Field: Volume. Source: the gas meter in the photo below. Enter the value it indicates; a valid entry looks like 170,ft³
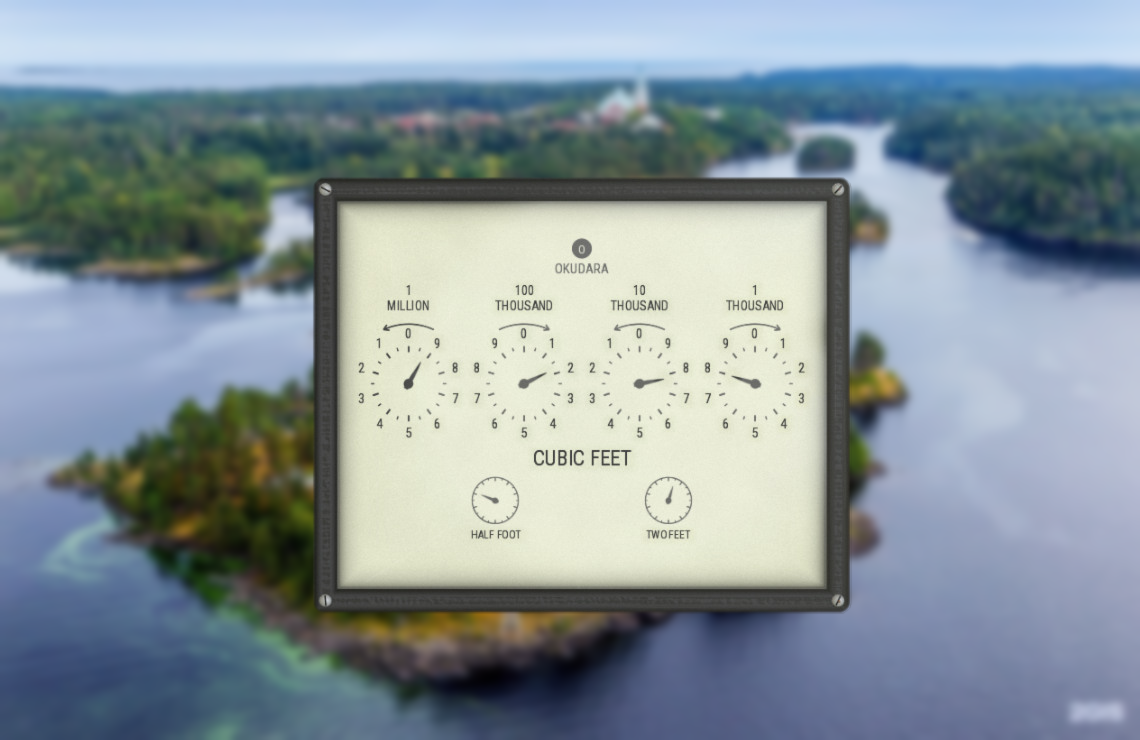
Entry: 917800,ft³
